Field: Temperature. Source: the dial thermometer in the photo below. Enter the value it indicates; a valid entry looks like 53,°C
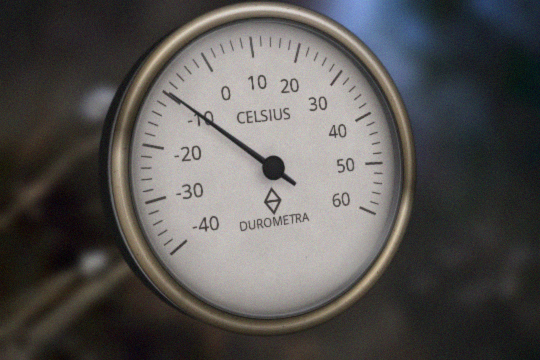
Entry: -10,°C
